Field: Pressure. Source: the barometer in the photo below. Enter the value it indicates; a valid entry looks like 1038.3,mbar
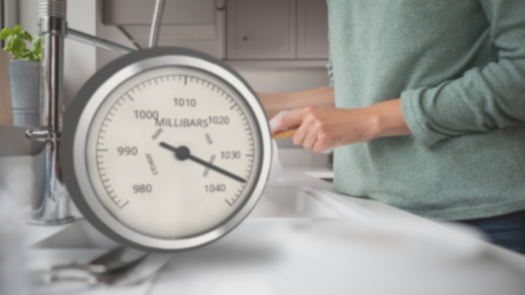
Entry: 1035,mbar
